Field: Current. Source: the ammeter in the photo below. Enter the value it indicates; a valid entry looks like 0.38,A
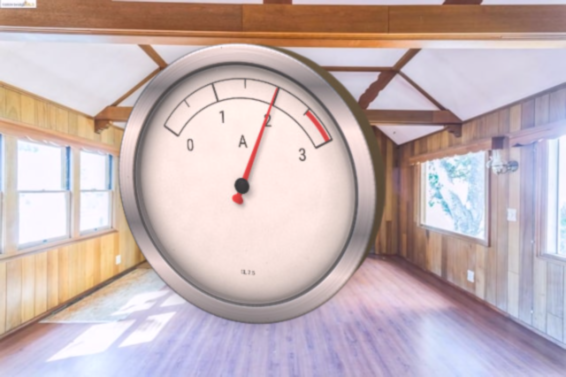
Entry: 2,A
